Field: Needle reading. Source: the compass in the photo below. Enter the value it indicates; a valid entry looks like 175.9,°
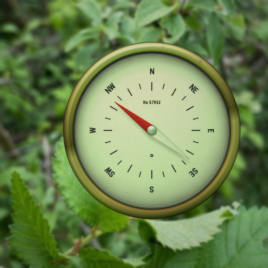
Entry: 307.5,°
